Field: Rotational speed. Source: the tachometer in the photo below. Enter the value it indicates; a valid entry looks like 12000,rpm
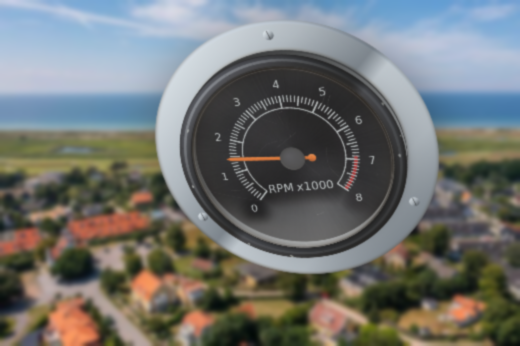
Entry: 1500,rpm
